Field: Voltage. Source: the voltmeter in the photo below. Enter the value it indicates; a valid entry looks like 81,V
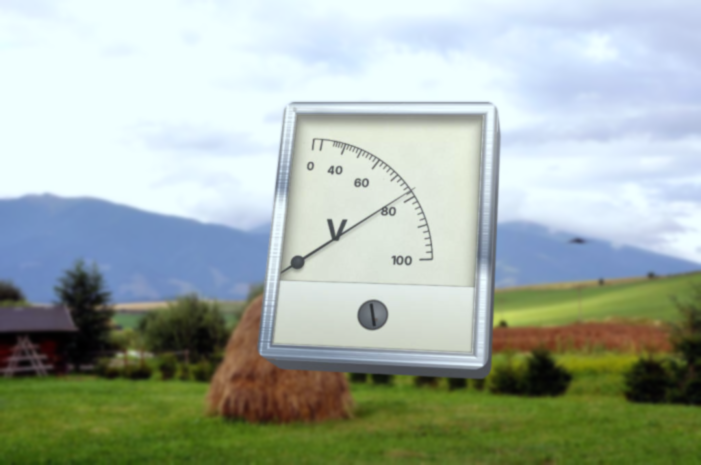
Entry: 78,V
